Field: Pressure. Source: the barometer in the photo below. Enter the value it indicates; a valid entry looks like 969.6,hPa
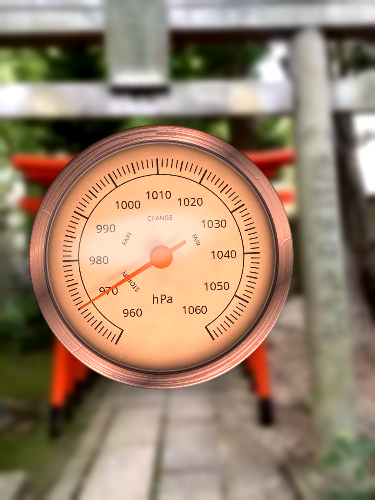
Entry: 970,hPa
